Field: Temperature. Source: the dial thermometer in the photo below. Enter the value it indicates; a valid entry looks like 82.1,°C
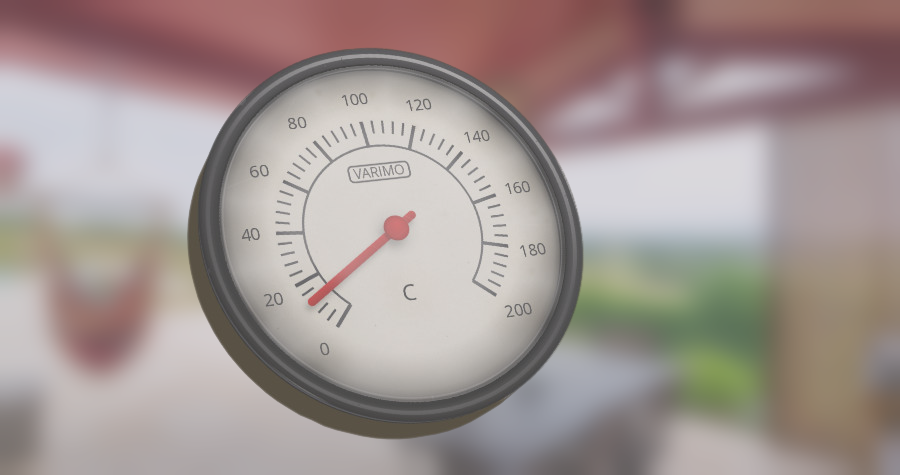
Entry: 12,°C
